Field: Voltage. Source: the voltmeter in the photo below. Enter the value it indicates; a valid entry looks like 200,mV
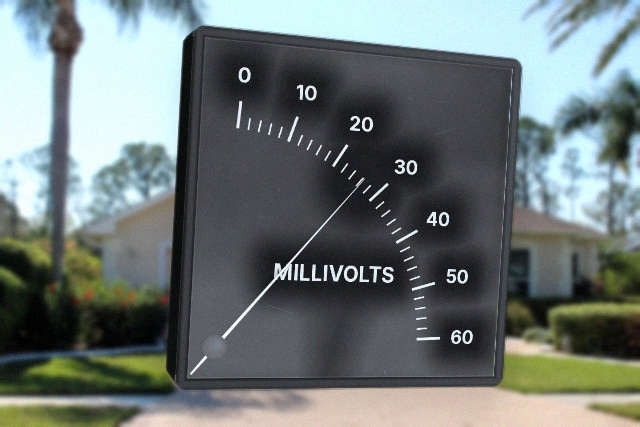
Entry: 26,mV
